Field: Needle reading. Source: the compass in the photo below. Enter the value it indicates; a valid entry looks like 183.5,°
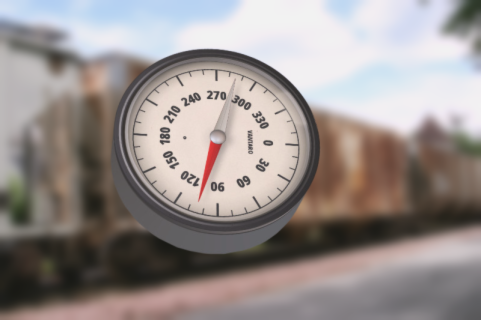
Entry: 105,°
